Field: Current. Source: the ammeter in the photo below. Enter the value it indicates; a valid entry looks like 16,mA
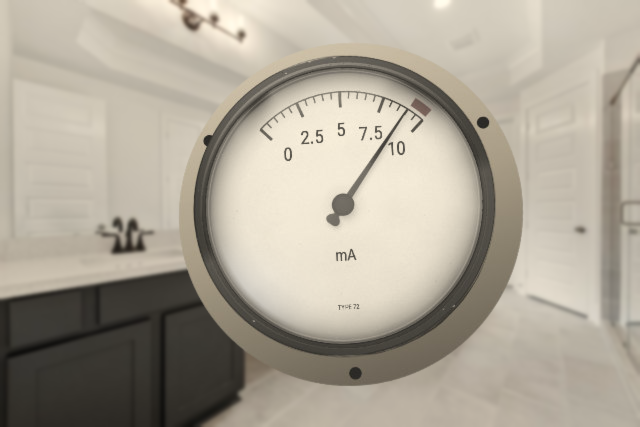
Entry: 9,mA
